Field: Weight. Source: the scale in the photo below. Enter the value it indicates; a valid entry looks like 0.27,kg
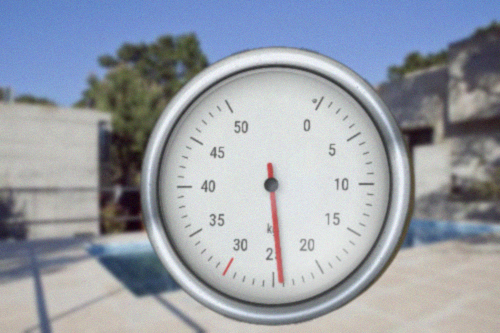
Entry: 24,kg
